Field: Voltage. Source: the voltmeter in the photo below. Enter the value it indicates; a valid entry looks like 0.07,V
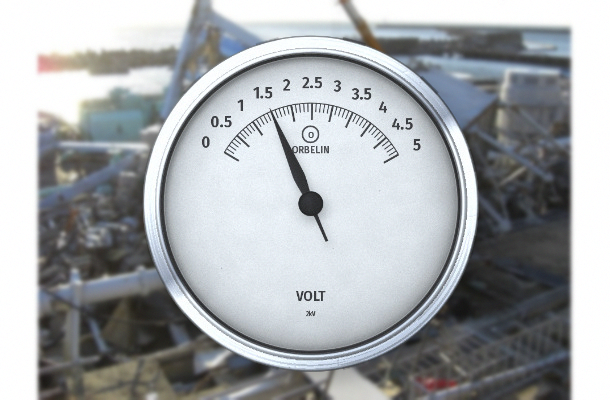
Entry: 1.5,V
